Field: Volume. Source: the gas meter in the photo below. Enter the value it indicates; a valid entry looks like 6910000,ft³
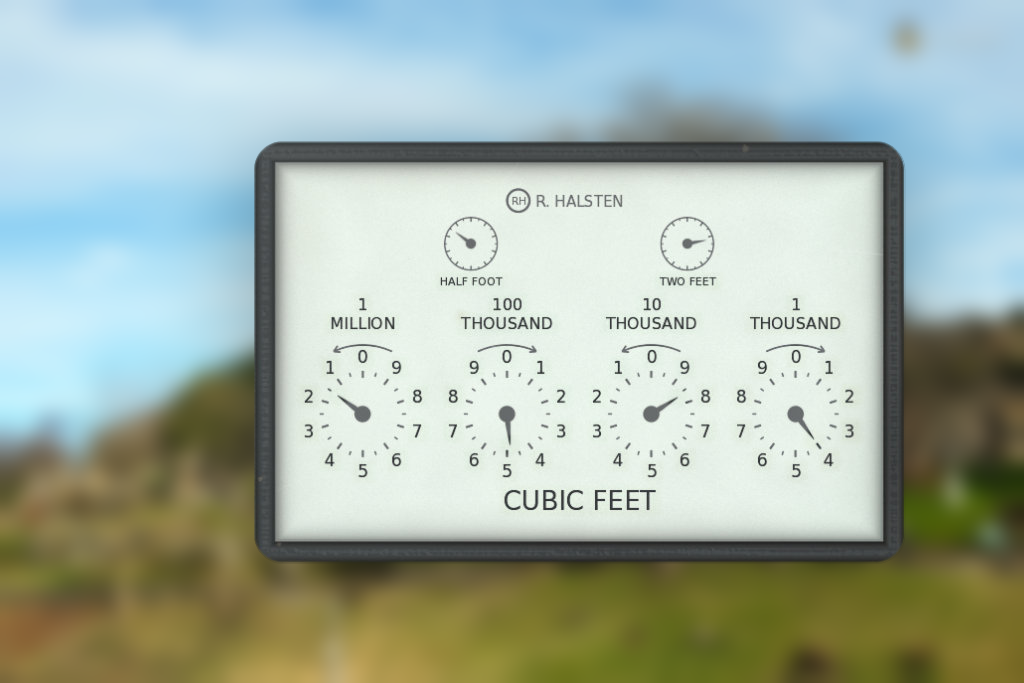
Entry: 148400,ft³
